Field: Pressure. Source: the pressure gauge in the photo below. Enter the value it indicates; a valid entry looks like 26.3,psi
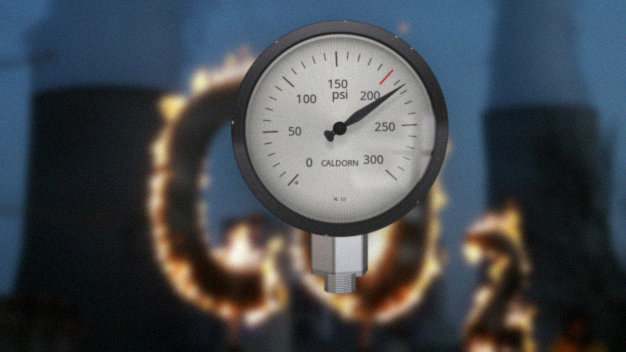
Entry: 215,psi
